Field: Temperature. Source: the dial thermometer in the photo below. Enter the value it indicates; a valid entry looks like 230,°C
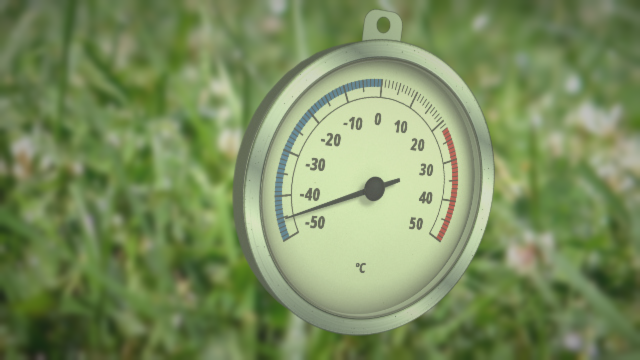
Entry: -45,°C
